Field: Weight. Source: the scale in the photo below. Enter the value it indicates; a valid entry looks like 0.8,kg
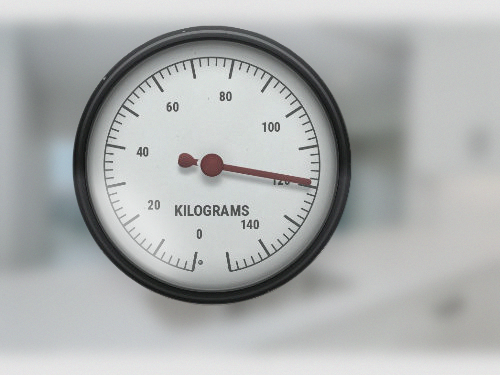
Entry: 119,kg
